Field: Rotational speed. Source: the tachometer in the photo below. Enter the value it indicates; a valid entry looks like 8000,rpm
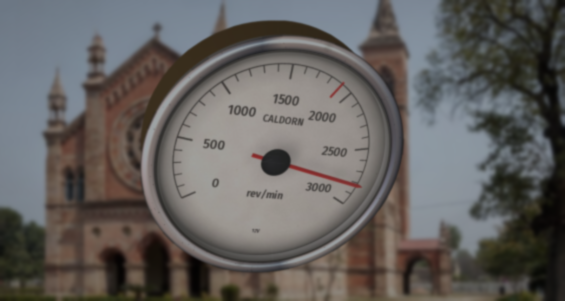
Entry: 2800,rpm
